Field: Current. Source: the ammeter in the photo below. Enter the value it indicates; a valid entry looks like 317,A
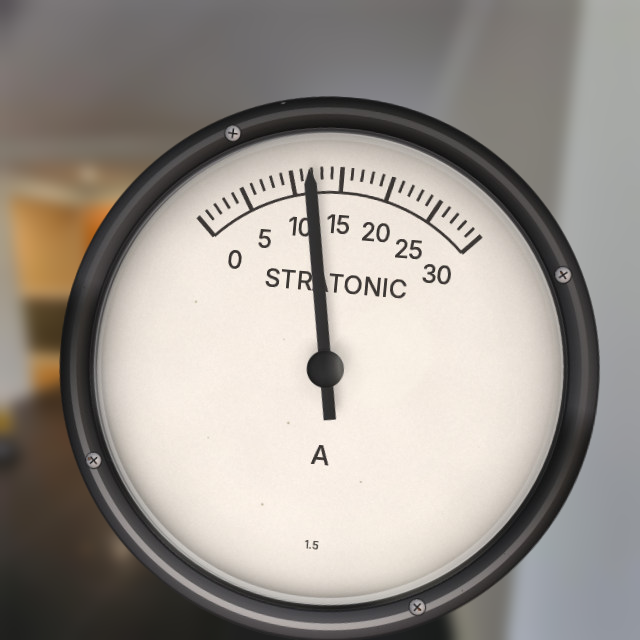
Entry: 12,A
